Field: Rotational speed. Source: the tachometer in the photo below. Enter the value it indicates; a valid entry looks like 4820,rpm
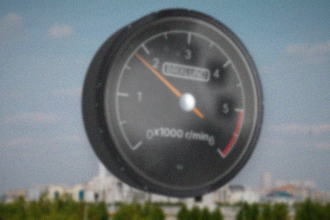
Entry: 1750,rpm
